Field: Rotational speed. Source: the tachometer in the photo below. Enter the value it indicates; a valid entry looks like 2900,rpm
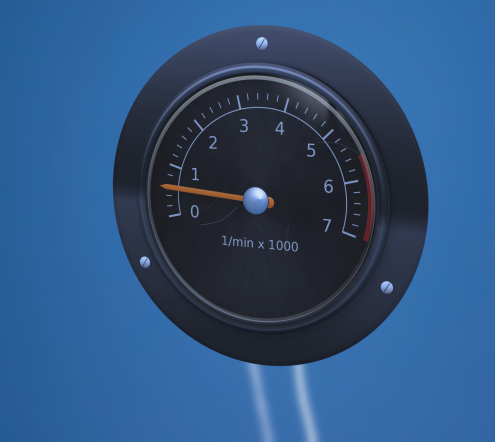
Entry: 600,rpm
